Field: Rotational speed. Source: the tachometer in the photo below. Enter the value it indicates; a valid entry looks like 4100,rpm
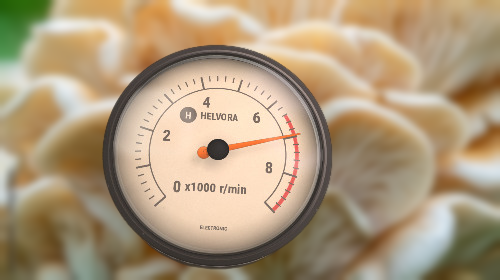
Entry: 7000,rpm
